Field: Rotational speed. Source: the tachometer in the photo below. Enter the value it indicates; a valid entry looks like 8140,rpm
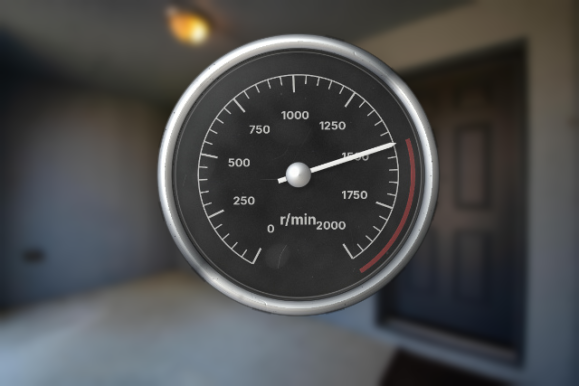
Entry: 1500,rpm
